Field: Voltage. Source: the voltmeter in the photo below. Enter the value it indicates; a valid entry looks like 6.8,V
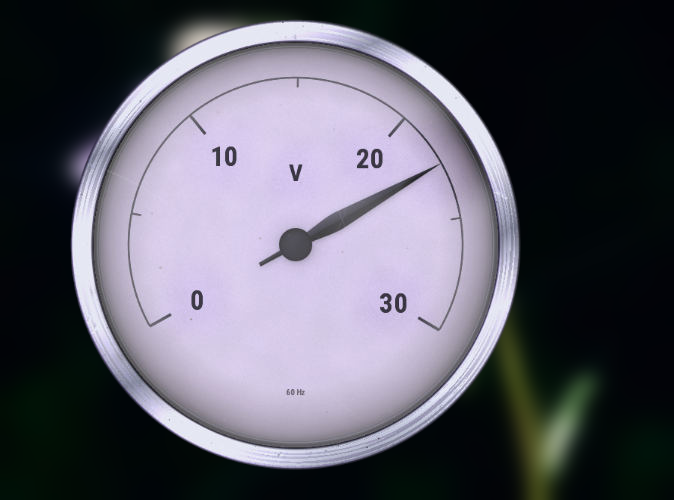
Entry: 22.5,V
